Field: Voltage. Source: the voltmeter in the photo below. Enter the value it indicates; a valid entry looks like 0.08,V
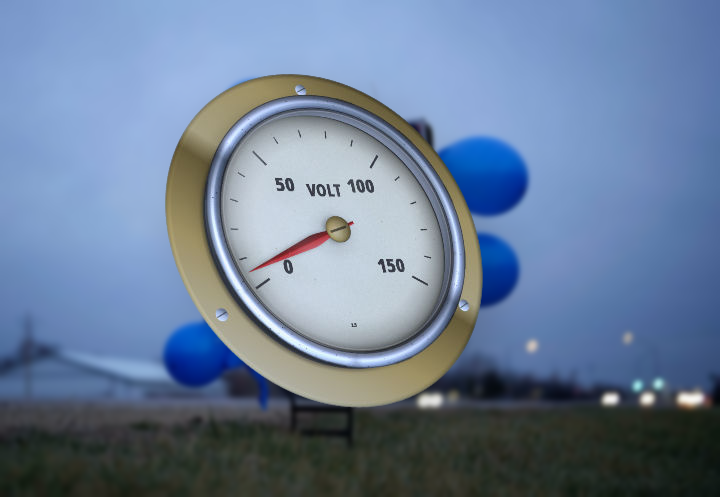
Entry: 5,V
